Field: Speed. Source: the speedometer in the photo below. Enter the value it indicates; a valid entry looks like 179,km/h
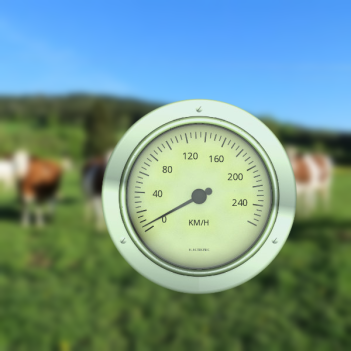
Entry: 5,km/h
